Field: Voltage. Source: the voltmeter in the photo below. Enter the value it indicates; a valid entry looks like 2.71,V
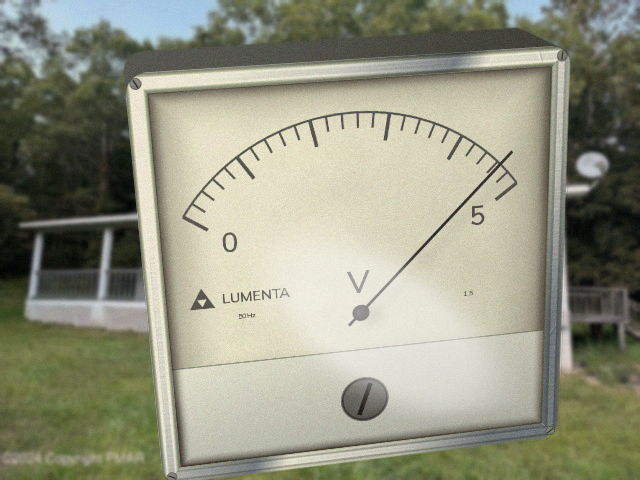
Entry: 4.6,V
